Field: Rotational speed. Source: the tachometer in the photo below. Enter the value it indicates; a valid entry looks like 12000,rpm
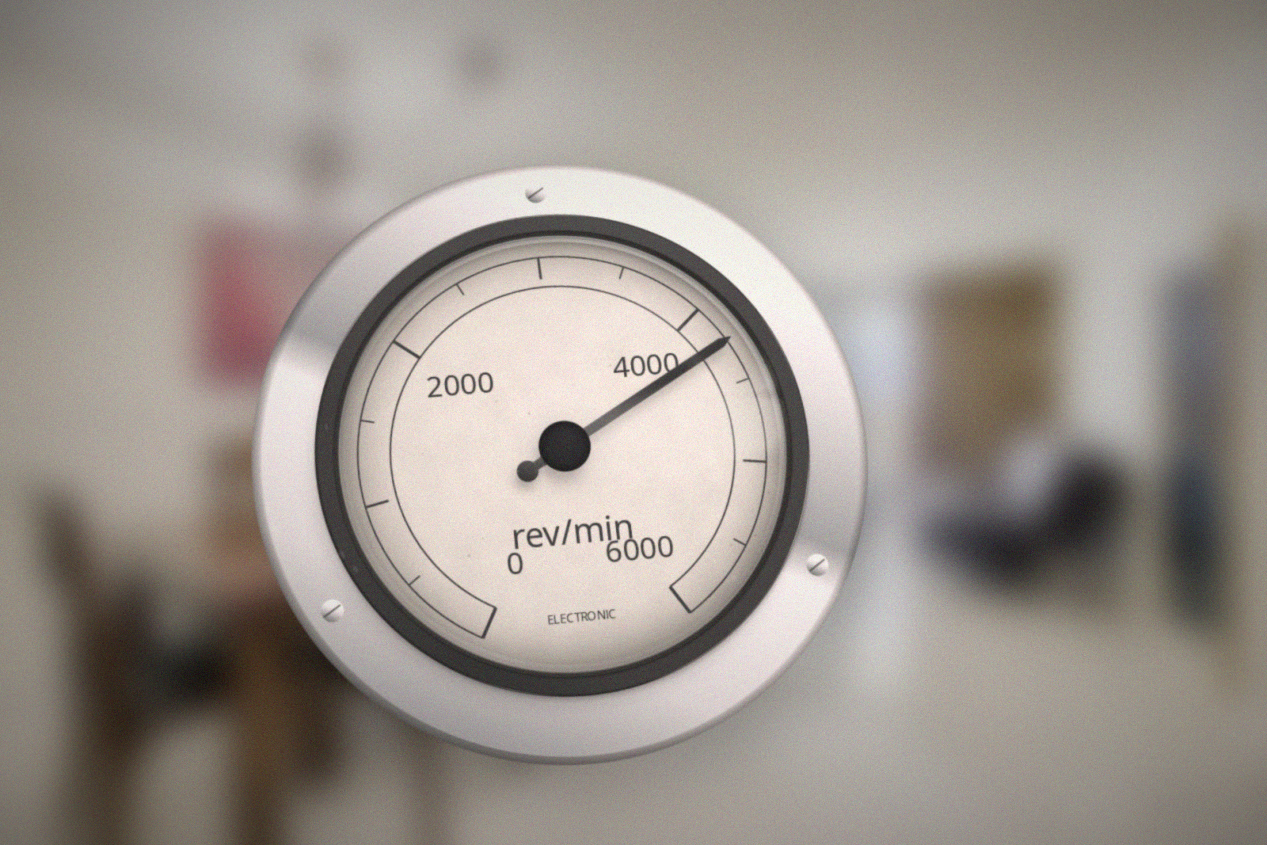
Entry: 4250,rpm
